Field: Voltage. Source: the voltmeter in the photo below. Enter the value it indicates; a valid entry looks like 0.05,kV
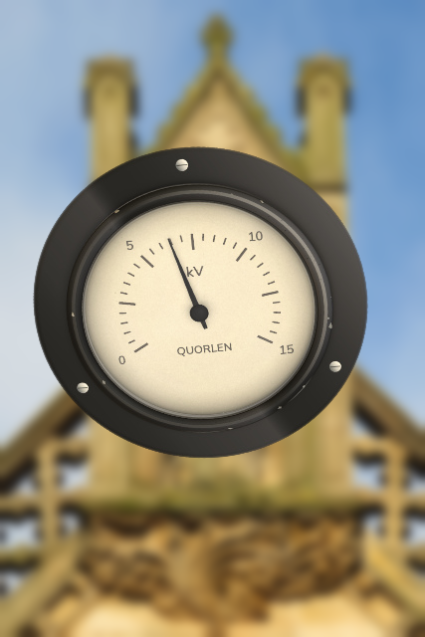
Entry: 6.5,kV
